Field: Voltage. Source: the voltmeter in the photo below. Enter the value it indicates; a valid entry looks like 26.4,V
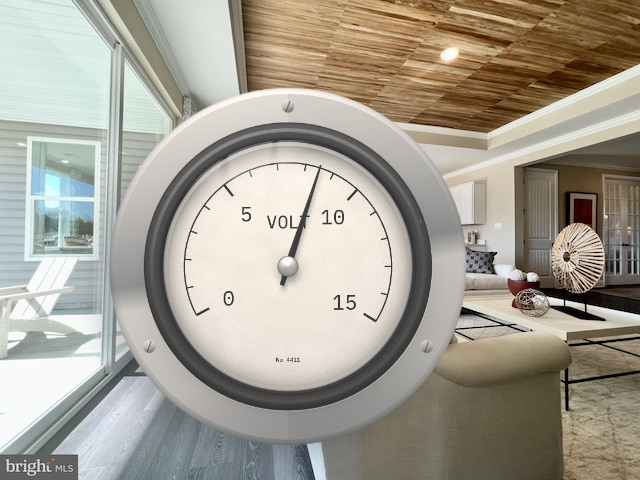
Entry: 8.5,V
